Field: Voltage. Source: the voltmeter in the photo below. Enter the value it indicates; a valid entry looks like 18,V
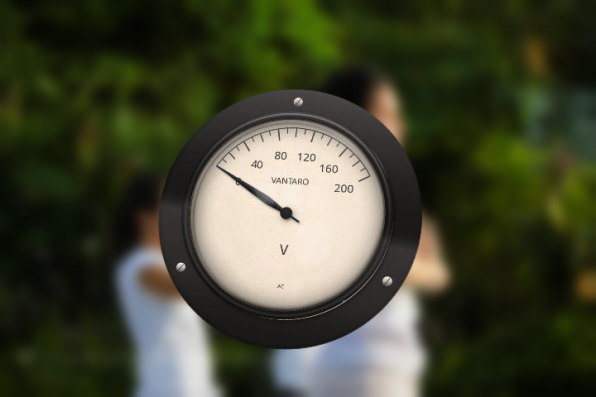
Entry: 0,V
